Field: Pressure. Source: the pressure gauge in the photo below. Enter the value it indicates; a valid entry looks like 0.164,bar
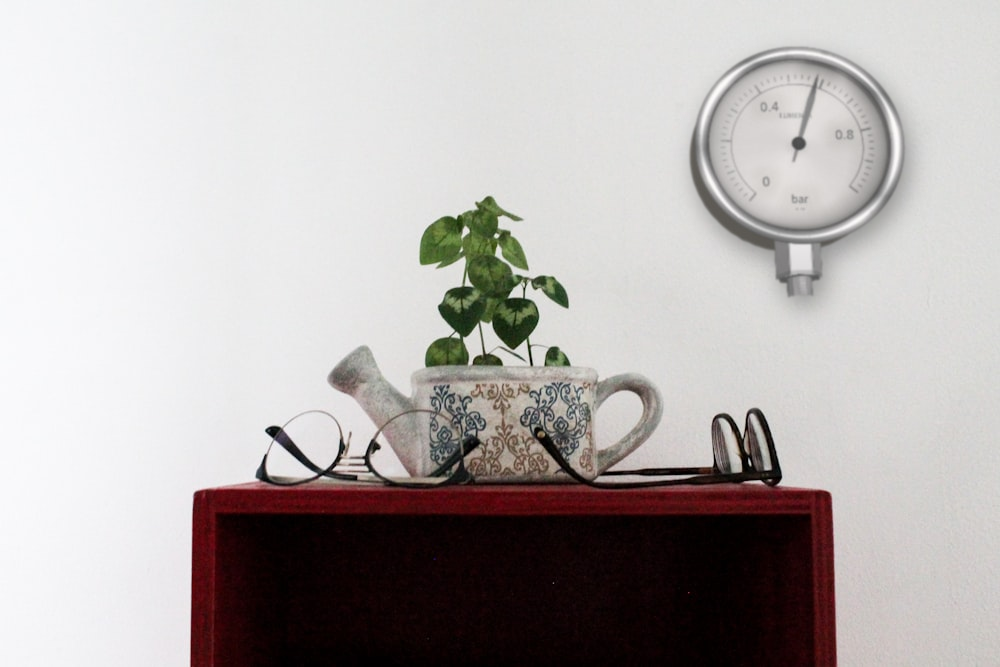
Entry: 0.58,bar
